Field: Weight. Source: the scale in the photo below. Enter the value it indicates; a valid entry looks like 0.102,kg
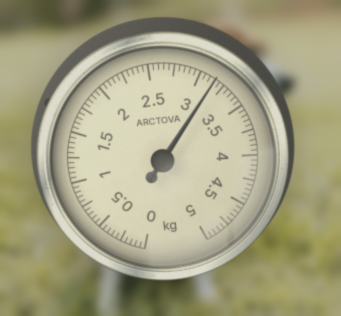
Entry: 3.15,kg
